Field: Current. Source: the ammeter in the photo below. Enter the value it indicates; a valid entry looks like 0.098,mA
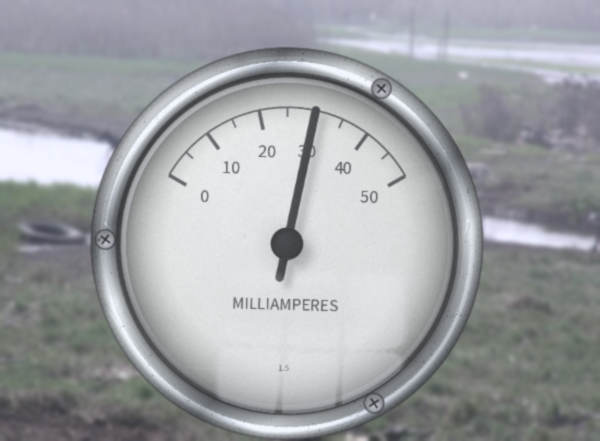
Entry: 30,mA
